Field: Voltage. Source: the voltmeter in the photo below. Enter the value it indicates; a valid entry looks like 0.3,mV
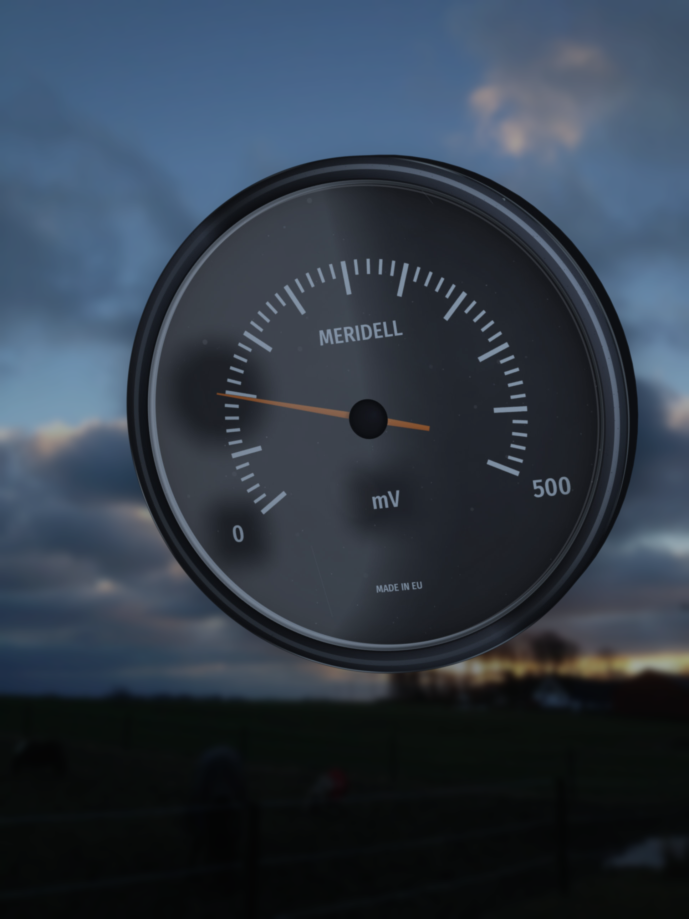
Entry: 100,mV
